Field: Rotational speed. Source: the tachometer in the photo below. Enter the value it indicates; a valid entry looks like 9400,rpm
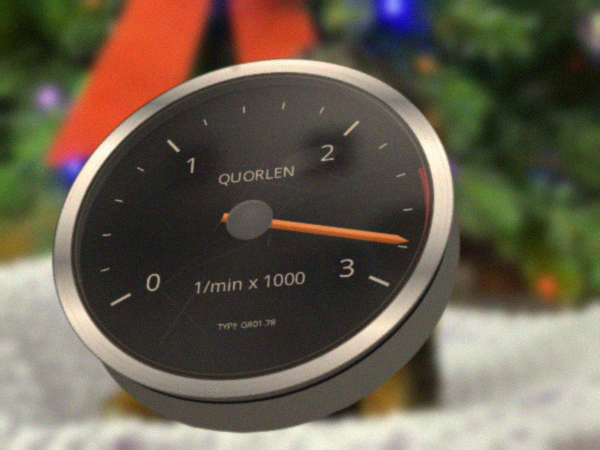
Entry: 2800,rpm
